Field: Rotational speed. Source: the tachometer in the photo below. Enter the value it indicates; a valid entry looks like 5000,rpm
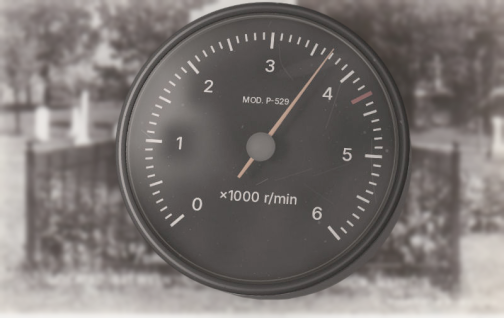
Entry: 3700,rpm
